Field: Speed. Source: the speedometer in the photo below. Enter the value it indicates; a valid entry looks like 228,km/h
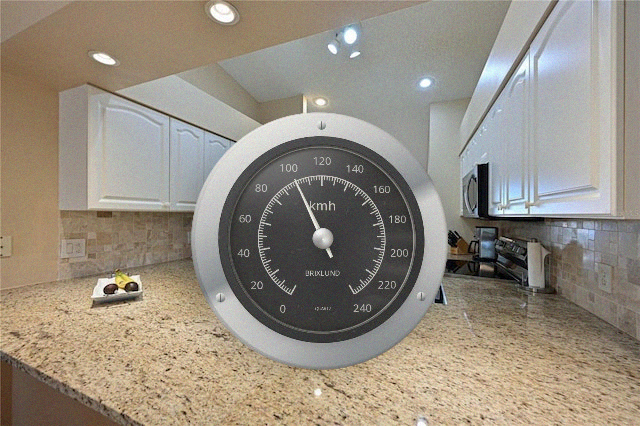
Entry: 100,km/h
